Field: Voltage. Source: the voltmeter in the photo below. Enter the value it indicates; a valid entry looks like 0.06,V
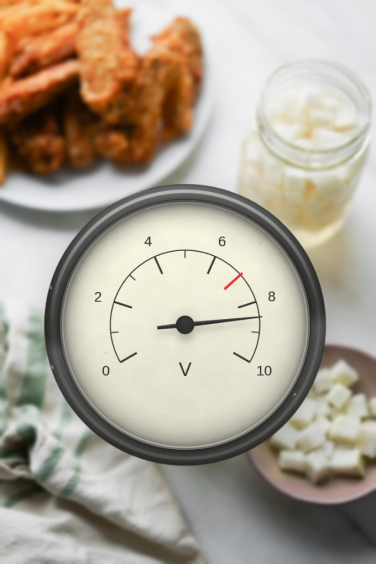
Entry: 8.5,V
